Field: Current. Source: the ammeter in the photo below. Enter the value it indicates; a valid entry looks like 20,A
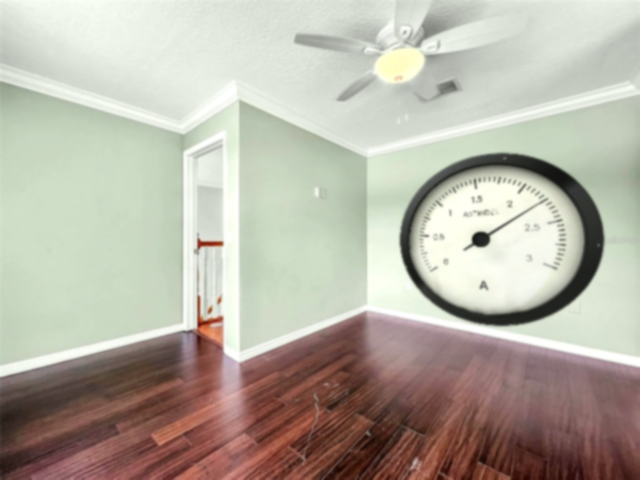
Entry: 2.25,A
